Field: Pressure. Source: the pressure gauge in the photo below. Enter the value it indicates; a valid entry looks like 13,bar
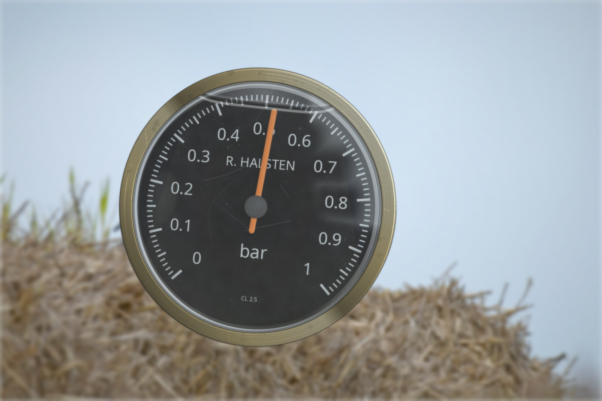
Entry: 0.52,bar
